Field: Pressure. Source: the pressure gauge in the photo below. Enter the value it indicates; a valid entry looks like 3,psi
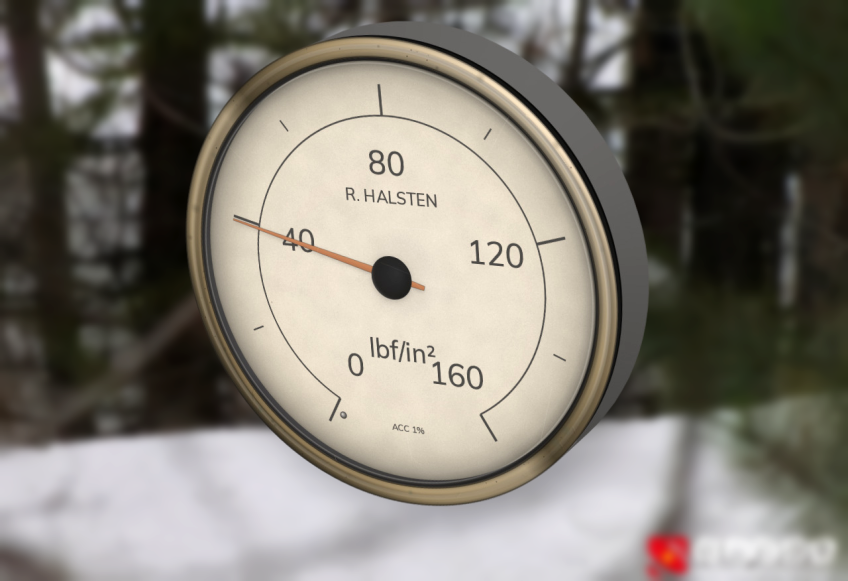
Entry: 40,psi
